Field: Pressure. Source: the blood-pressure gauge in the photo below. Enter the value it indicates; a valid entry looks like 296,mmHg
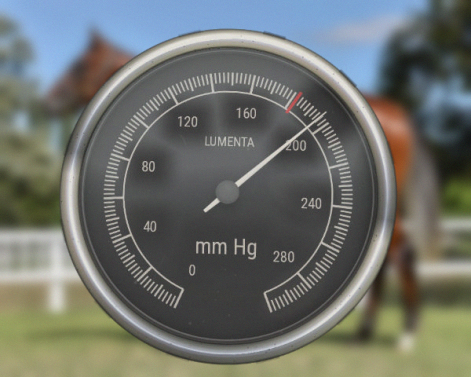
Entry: 196,mmHg
